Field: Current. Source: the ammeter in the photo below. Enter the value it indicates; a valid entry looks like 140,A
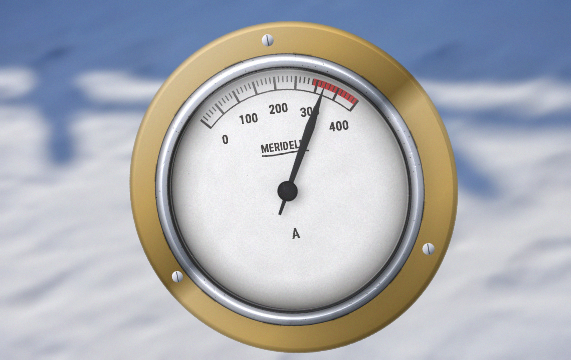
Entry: 320,A
